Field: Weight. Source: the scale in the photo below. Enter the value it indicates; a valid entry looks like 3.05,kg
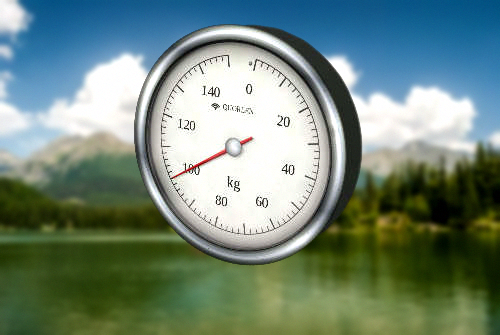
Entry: 100,kg
